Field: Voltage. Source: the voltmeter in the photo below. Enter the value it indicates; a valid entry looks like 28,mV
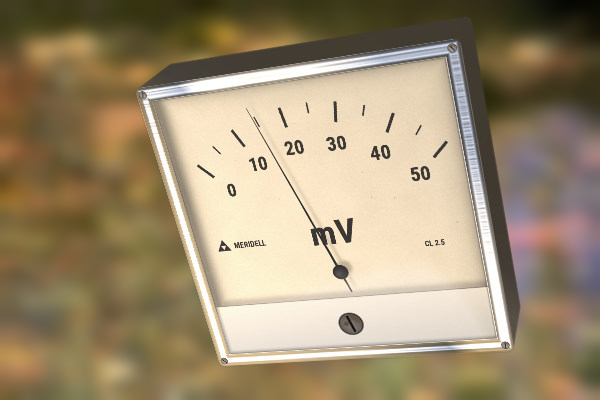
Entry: 15,mV
